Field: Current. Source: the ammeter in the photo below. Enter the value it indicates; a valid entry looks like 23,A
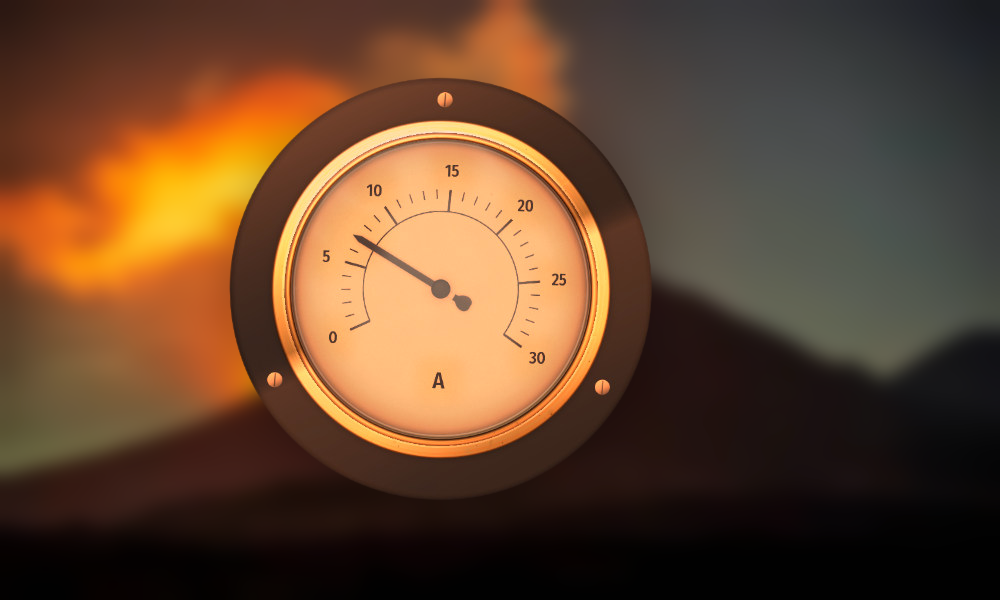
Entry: 7,A
